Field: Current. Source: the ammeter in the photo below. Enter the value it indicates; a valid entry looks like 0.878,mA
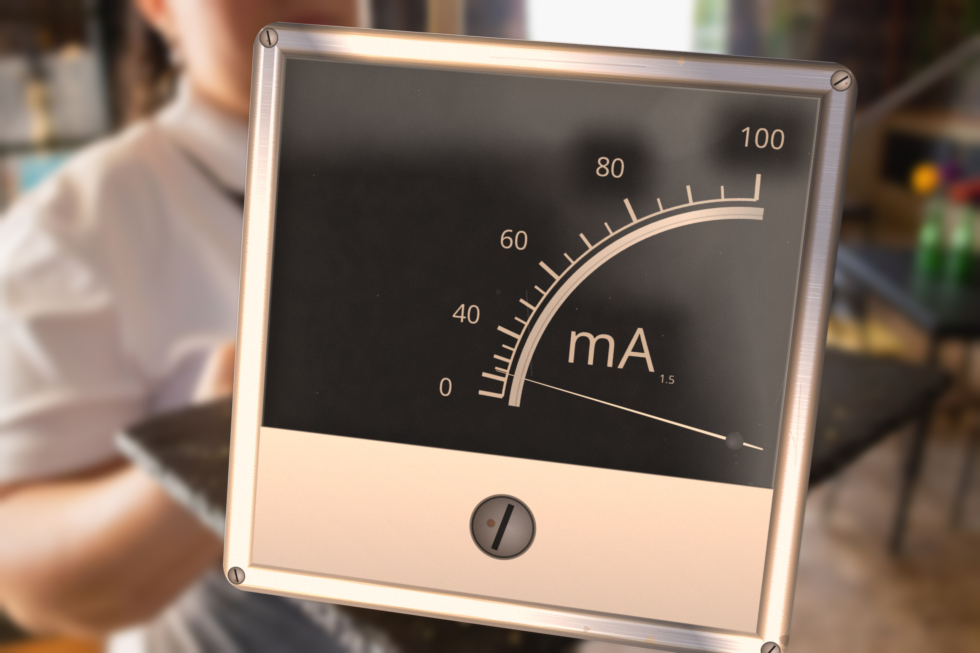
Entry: 25,mA
